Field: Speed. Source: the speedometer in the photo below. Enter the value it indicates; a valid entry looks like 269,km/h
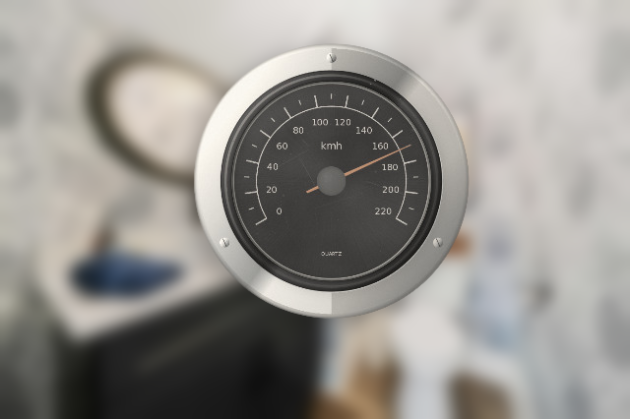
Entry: 170,km/h
